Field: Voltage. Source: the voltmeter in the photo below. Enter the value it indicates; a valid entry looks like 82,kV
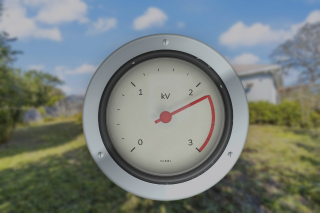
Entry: 2.2,kV
